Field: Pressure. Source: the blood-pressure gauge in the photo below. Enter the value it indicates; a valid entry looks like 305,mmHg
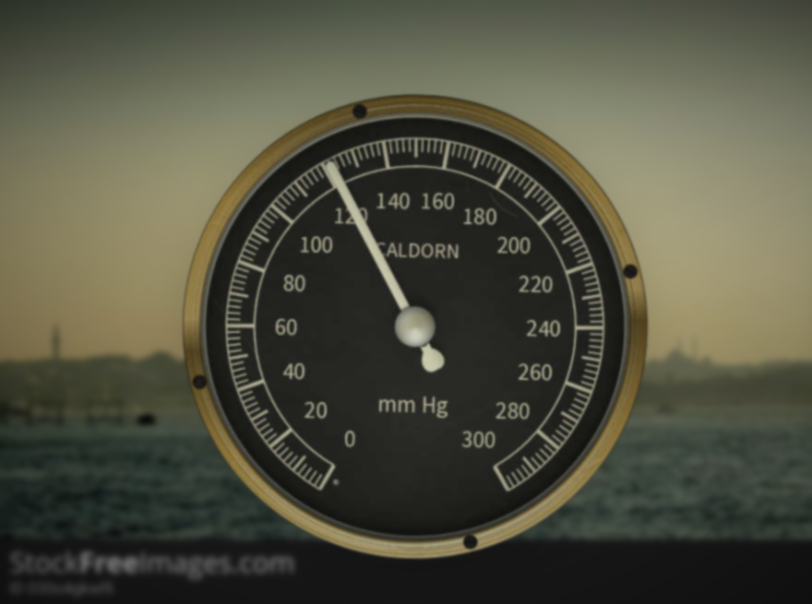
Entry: 122,mmHg
